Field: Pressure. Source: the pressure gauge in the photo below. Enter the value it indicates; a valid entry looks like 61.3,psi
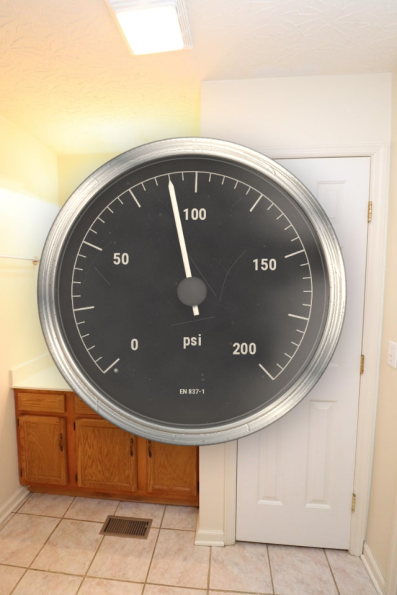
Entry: 90,psi
